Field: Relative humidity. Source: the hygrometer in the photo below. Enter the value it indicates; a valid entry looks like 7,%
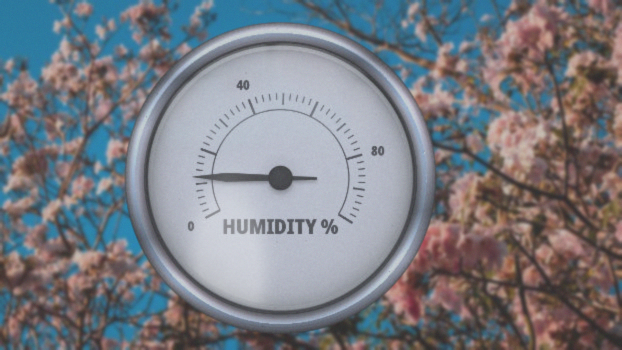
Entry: 12,%
